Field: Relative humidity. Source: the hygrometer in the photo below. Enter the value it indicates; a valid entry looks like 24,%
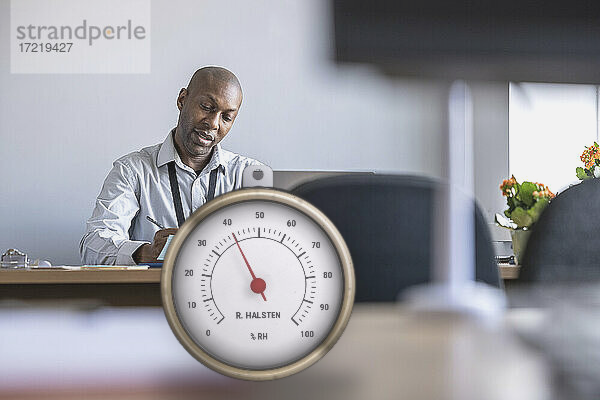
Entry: 40,%
